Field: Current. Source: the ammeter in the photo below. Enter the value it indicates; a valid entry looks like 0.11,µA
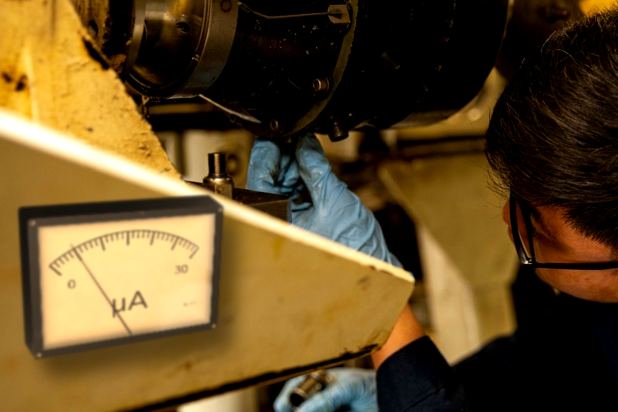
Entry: 5,µA
